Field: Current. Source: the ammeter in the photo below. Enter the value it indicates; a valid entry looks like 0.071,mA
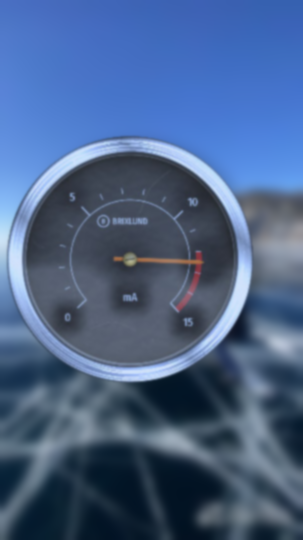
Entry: 12.5,mA
